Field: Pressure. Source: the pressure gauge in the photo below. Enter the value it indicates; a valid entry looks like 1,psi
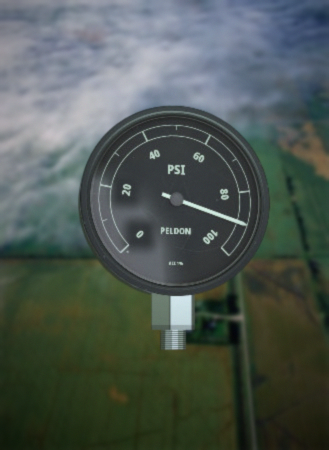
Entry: 90,psi
